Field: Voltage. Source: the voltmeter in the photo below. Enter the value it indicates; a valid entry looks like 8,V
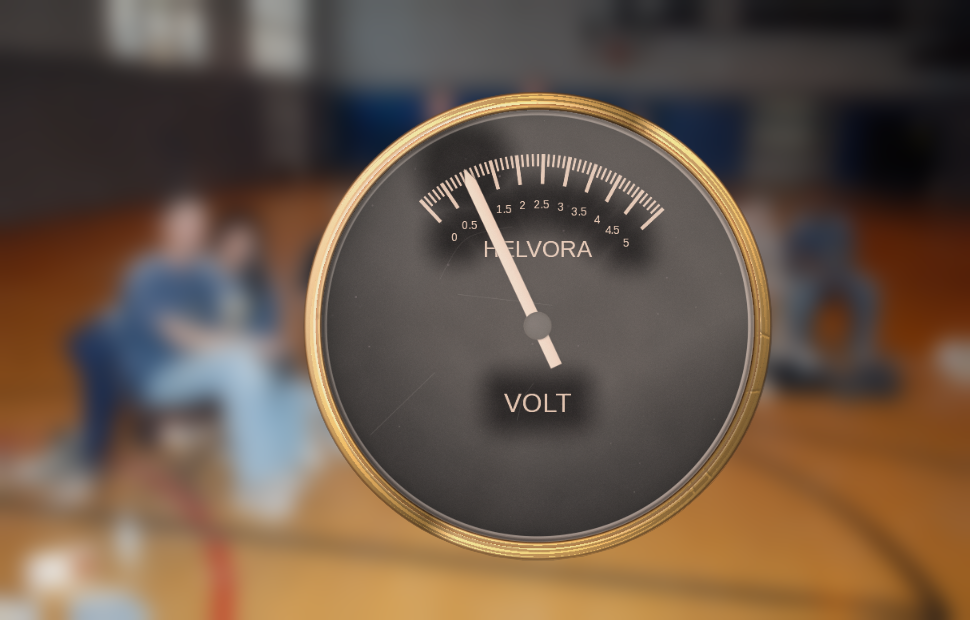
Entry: 1,V
